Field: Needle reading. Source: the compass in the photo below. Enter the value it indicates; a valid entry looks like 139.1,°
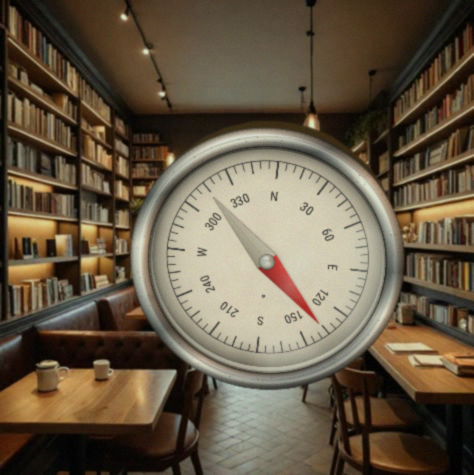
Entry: 135,°
